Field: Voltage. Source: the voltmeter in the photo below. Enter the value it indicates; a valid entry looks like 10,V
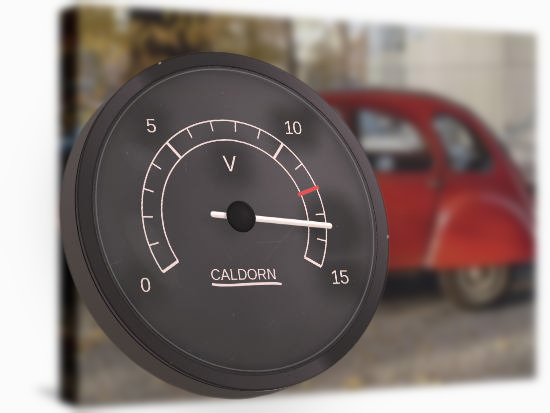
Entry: 13.5,V
